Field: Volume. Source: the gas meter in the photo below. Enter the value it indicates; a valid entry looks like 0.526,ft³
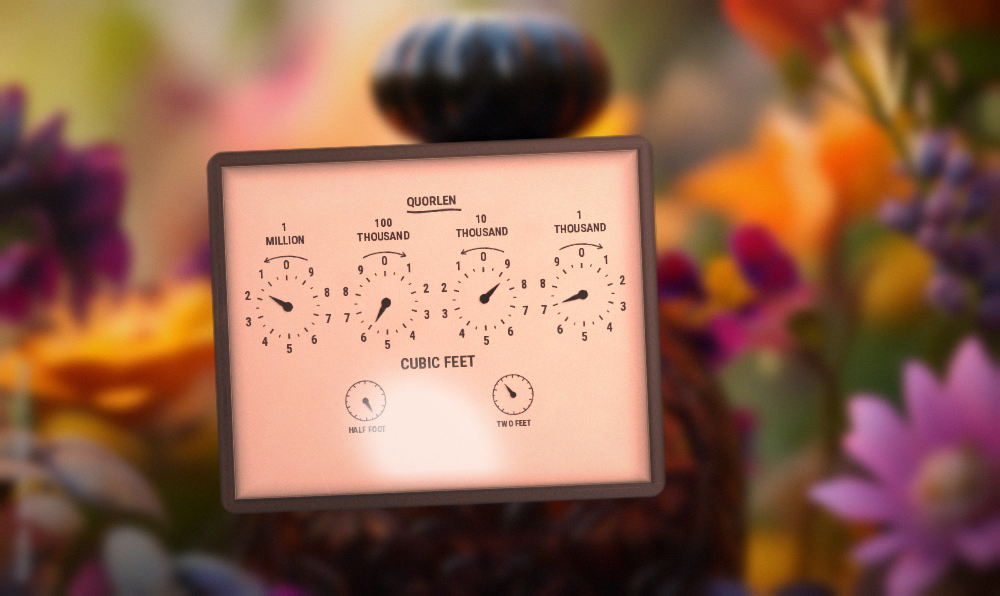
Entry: 158700,ft³
